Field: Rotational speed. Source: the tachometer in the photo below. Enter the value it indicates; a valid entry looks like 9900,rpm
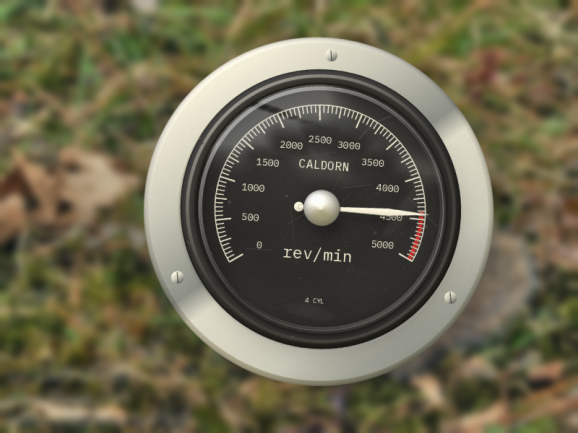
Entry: 4450,rpm
